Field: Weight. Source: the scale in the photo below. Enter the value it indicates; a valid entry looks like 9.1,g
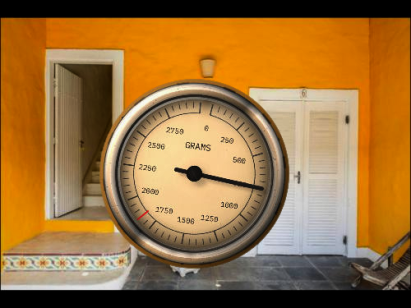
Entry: 750,g
